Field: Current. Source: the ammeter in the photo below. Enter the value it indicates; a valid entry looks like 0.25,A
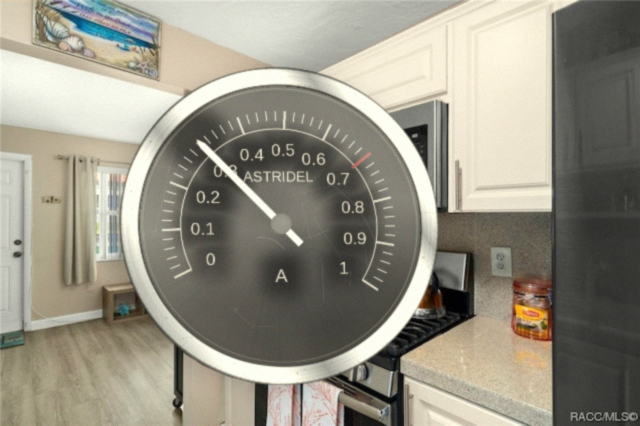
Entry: 0.3,A
